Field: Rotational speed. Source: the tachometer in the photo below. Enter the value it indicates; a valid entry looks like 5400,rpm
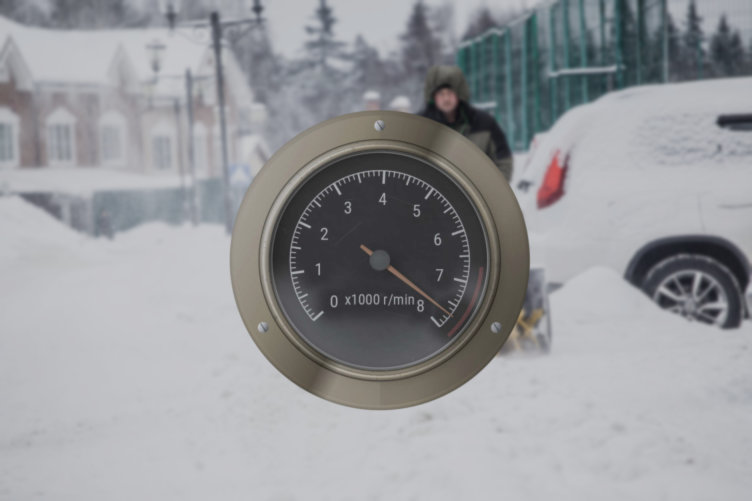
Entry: 7700,rpm
